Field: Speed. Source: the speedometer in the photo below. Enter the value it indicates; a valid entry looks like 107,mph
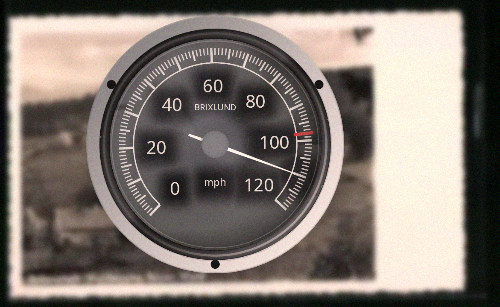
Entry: 110,mph
